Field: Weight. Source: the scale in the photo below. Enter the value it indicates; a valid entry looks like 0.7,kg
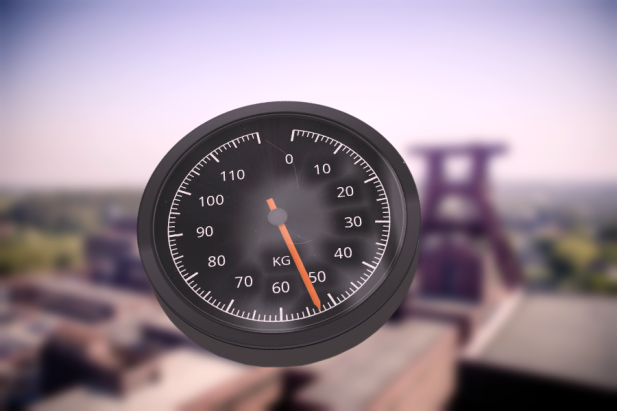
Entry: 53,kg
